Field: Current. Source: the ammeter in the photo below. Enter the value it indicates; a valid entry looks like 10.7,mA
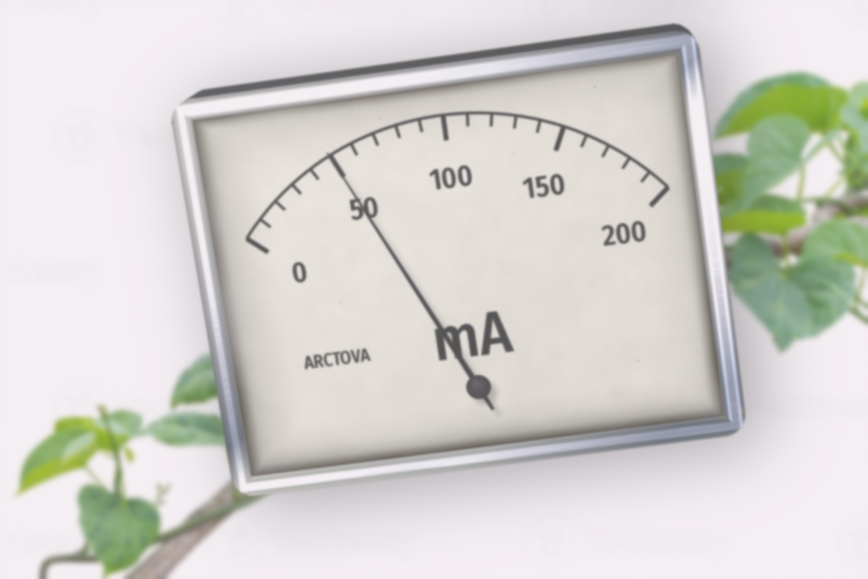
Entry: 50,mA
